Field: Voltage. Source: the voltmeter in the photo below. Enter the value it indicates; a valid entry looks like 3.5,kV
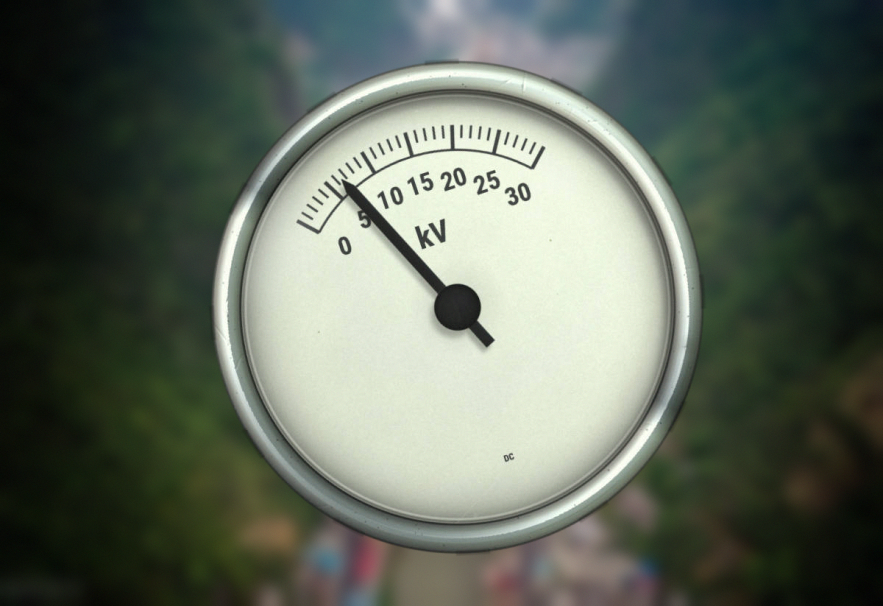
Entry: 6.5,kV
